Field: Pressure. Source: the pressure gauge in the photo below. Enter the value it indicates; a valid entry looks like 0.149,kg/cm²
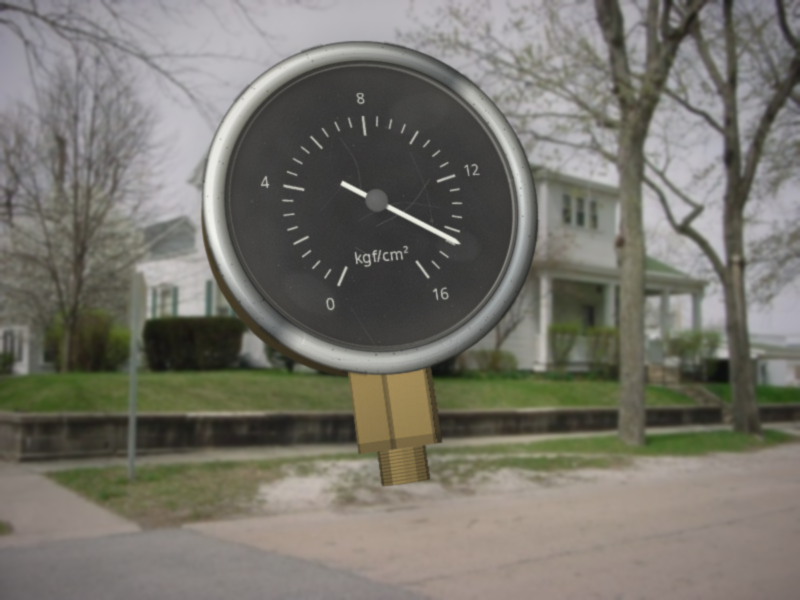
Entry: 14.5,kg/cm²
